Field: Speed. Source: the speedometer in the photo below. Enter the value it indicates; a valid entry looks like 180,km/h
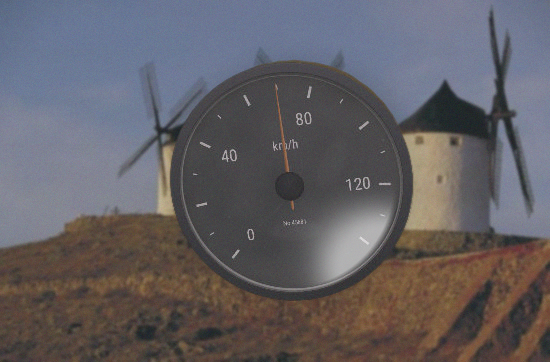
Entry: 70,km/h
